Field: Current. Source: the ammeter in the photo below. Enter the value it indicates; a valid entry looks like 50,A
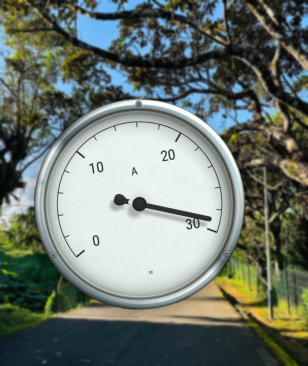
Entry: 29,A
